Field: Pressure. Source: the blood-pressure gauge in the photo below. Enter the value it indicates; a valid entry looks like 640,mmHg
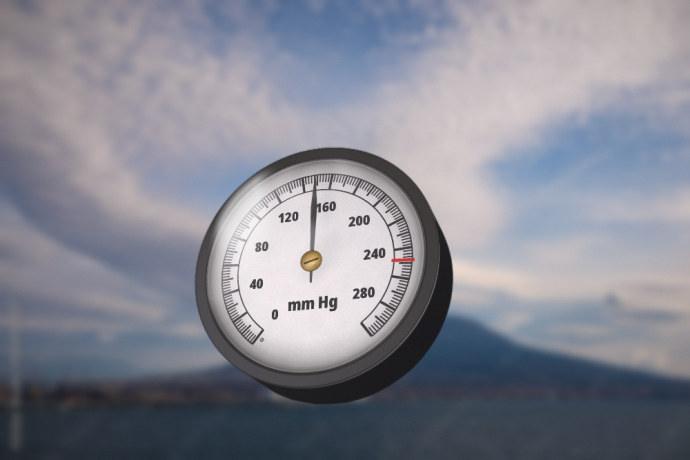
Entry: 150,mmHg
